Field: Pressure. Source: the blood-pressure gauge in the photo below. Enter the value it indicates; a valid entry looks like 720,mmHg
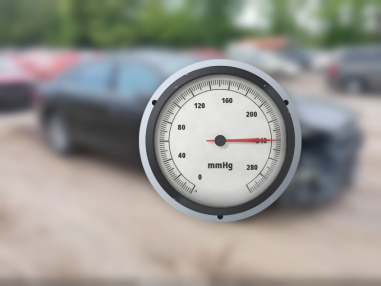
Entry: 240,mmHg
